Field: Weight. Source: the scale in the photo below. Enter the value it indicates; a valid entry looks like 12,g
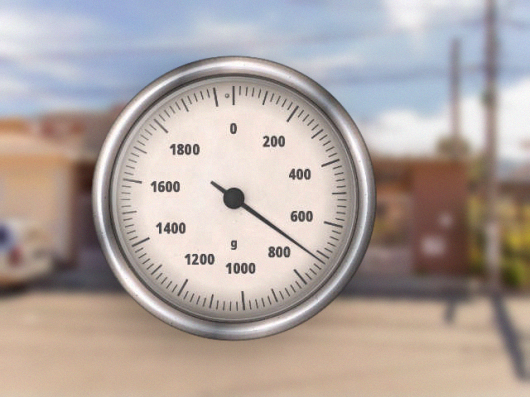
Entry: 720,g
